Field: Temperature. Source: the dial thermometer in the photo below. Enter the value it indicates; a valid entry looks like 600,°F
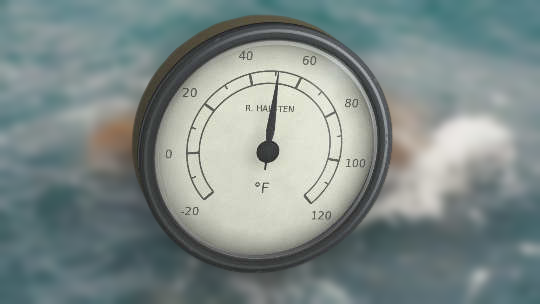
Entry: 50,°F
